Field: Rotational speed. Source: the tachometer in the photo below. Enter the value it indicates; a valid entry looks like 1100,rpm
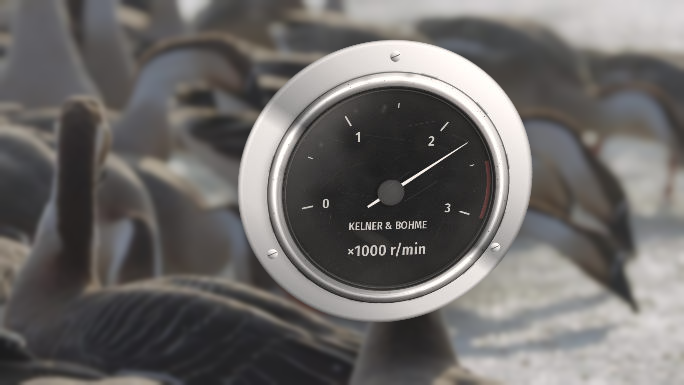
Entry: 2250,rpm
